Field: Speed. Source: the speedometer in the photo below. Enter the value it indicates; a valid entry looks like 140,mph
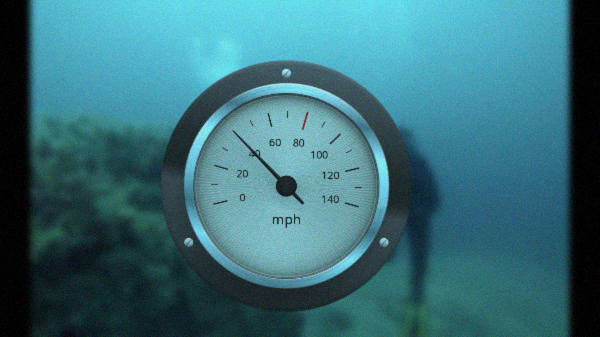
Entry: 40,mph
